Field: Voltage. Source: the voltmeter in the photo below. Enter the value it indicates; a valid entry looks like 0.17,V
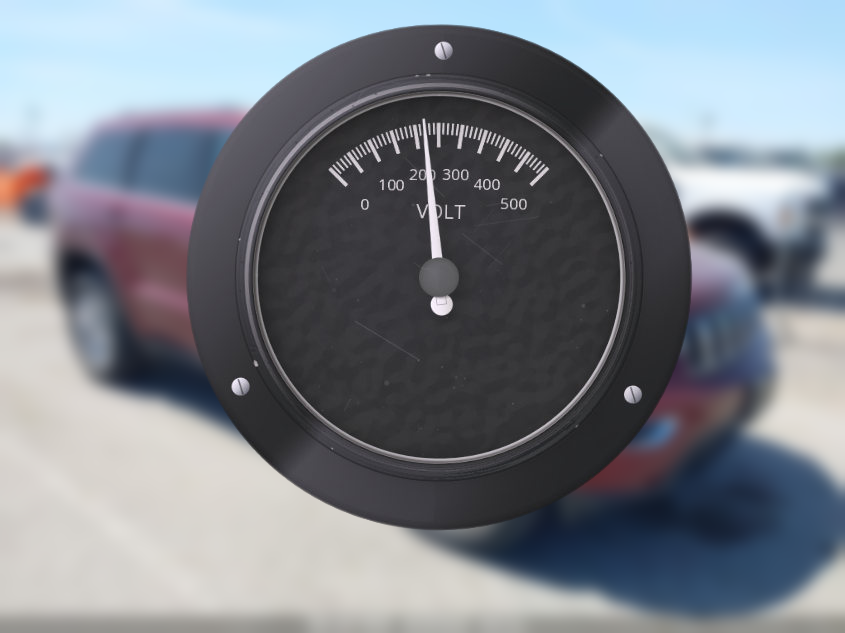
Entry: 220,V
